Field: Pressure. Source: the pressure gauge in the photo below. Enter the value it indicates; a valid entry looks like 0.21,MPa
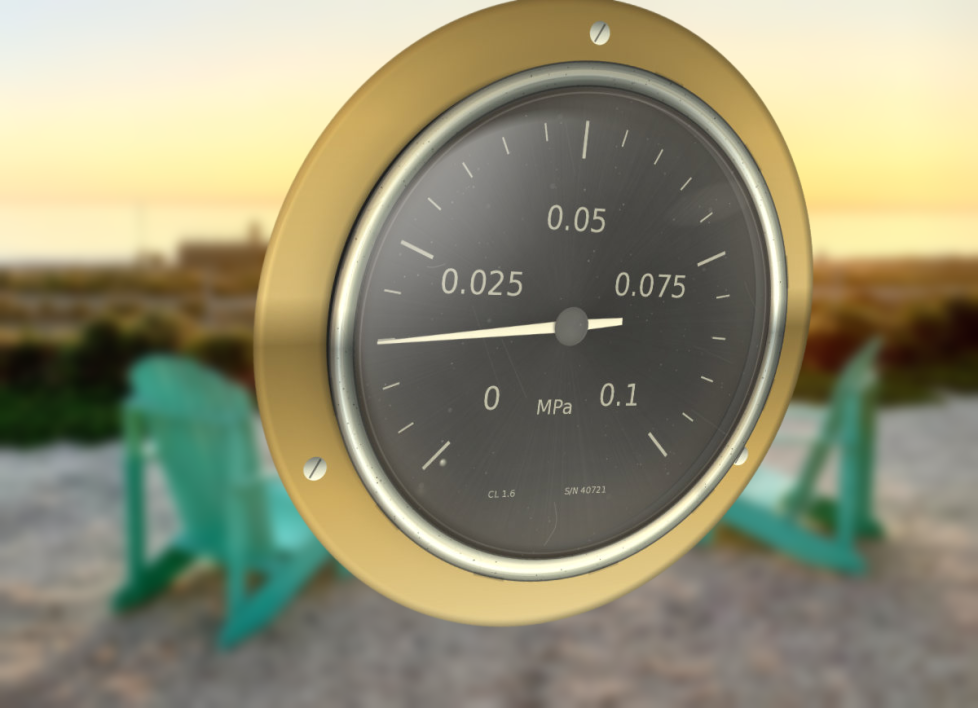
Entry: 0.015,MPa
